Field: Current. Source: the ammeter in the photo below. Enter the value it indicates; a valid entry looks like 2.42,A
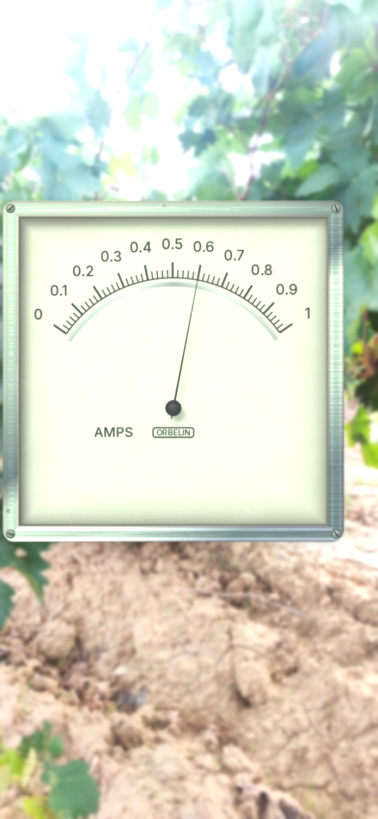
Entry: 0.6,A
